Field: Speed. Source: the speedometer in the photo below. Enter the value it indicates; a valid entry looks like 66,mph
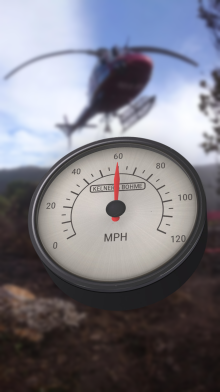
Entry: 60,mph
